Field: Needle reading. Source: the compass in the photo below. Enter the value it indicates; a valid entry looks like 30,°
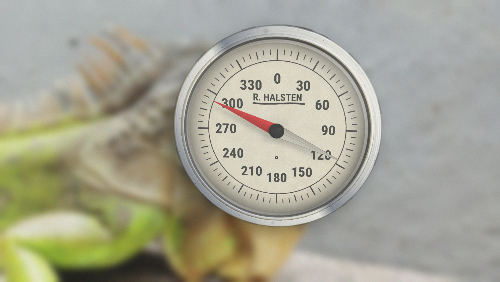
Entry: 295,°
